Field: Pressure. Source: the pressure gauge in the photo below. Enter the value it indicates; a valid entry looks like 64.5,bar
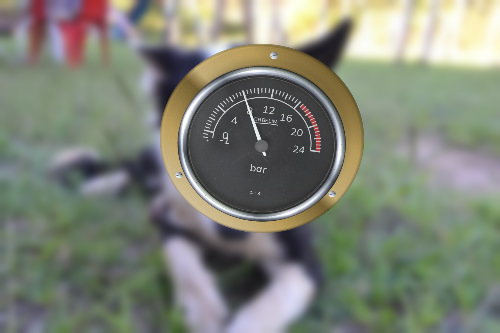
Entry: 8,bar
